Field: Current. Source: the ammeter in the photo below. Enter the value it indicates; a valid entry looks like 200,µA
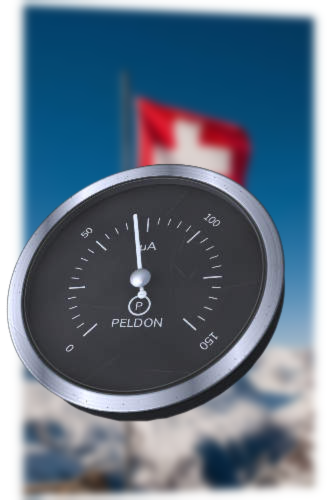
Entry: 70,µA
